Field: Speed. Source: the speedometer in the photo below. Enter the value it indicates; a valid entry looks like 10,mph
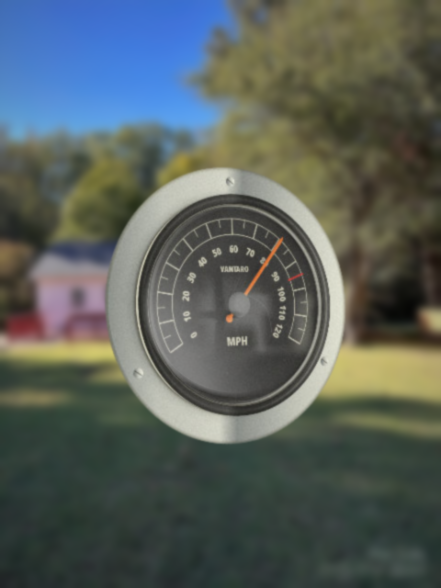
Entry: 80,mph
